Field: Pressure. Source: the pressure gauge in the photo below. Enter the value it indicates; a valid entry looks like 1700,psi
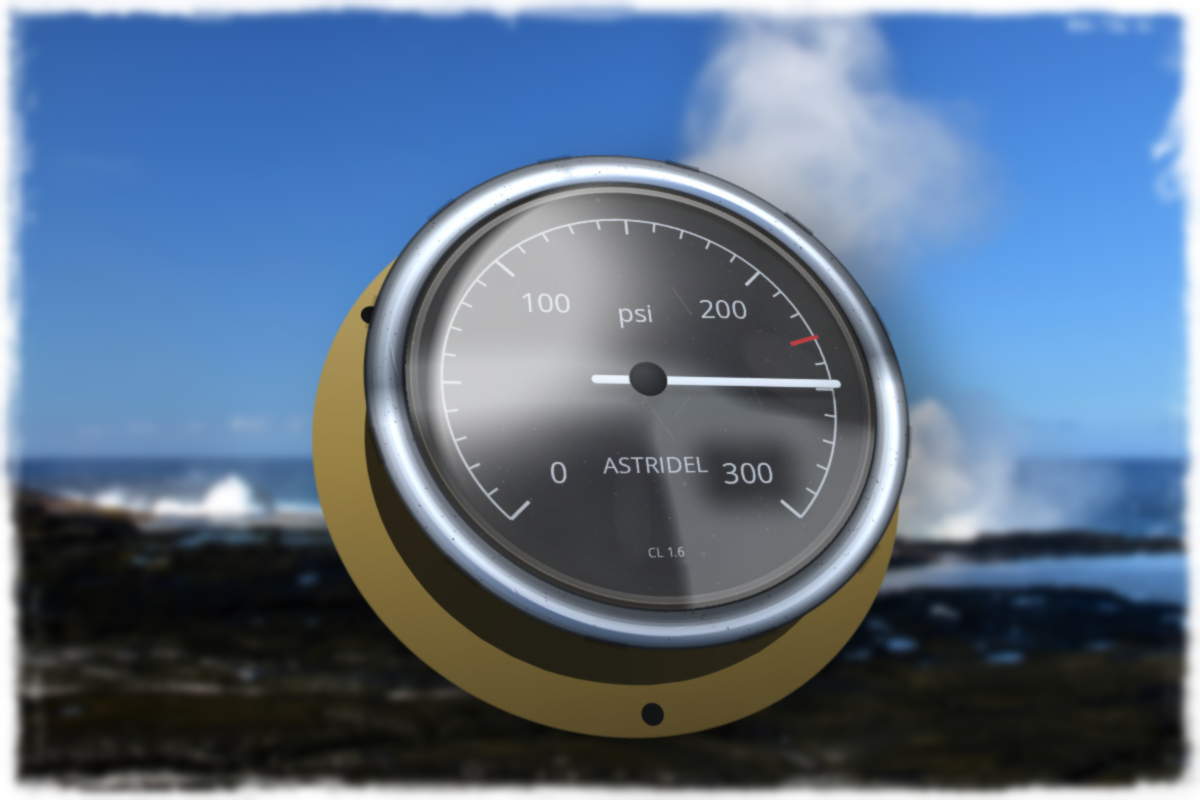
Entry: 250,psi
